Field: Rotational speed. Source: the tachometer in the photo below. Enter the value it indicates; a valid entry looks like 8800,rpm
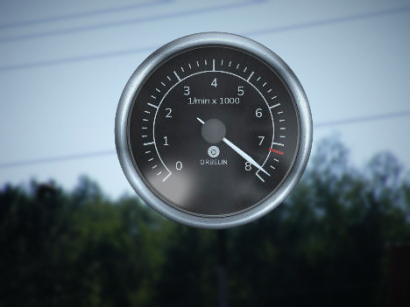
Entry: 7800,rpm
